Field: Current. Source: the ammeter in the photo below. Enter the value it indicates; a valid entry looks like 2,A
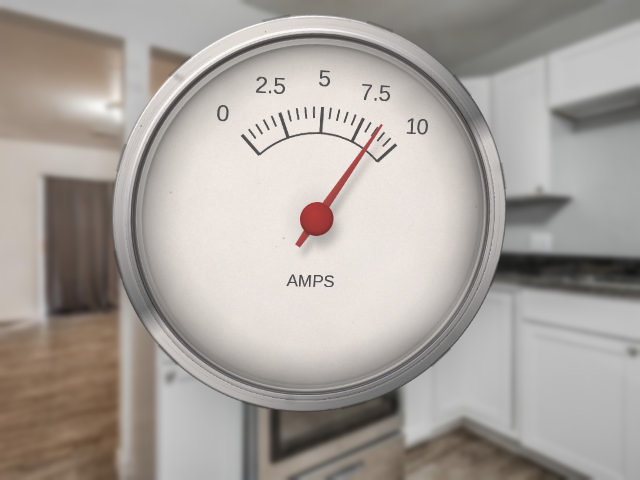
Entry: 8.5,A
